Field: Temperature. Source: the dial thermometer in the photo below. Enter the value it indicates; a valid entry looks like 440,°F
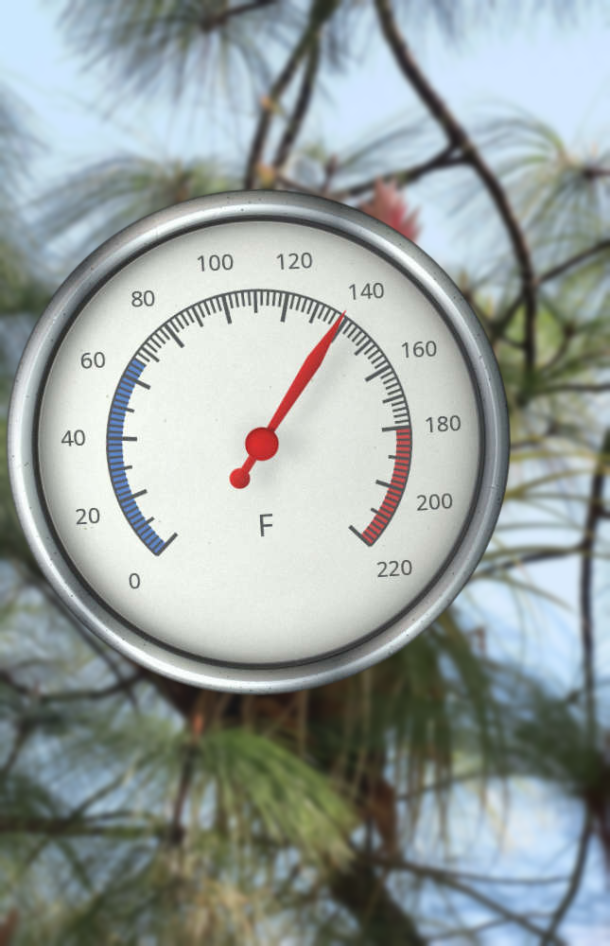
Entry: 138,°F
